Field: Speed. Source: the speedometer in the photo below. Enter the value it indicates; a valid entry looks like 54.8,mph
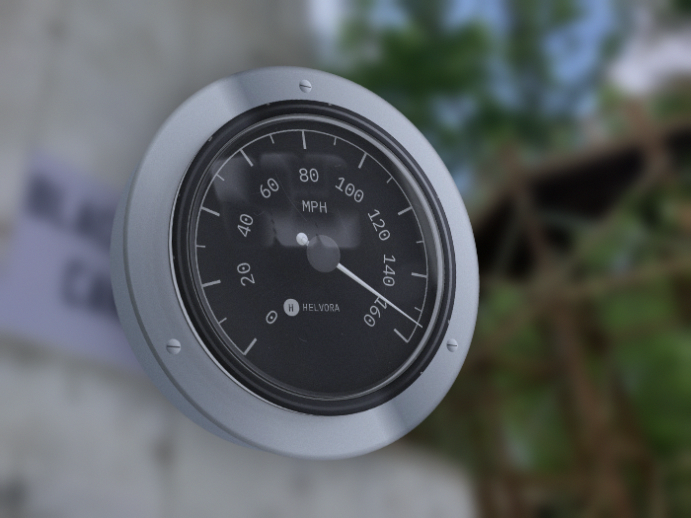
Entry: 155,mph
